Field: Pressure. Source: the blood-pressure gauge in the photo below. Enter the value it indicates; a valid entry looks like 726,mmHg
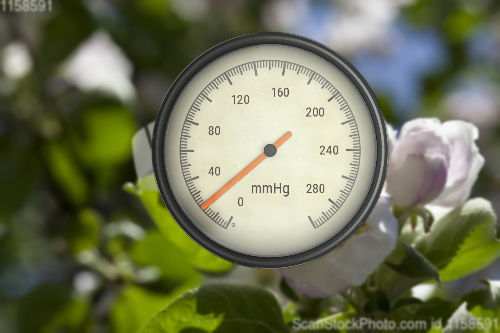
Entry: 20,mmHg
